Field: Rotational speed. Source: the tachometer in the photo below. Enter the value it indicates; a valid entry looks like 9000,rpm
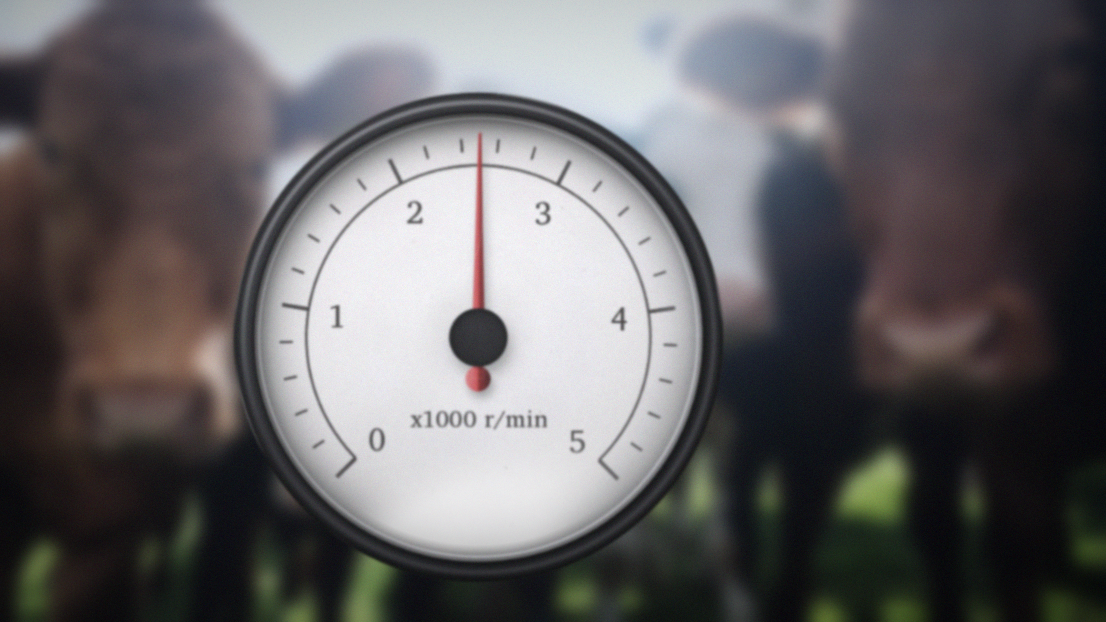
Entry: 2500,rpm
